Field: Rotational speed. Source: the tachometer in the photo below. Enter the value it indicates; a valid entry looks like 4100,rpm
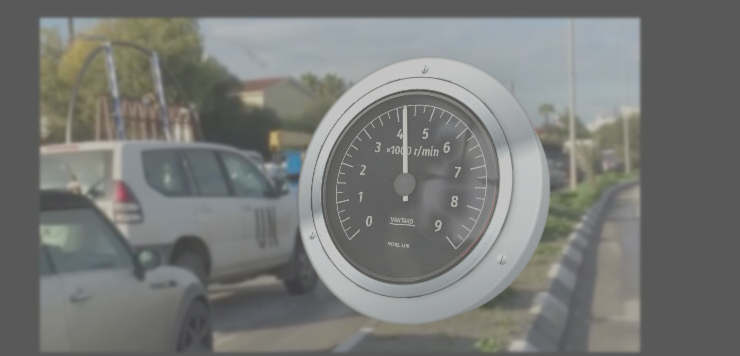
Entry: 4250,rpm
